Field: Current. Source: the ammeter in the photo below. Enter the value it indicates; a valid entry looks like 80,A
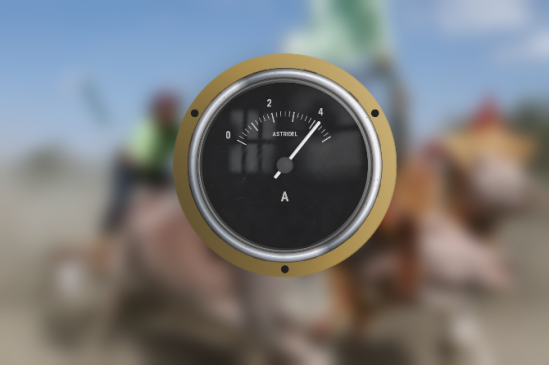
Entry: 4.2,A
